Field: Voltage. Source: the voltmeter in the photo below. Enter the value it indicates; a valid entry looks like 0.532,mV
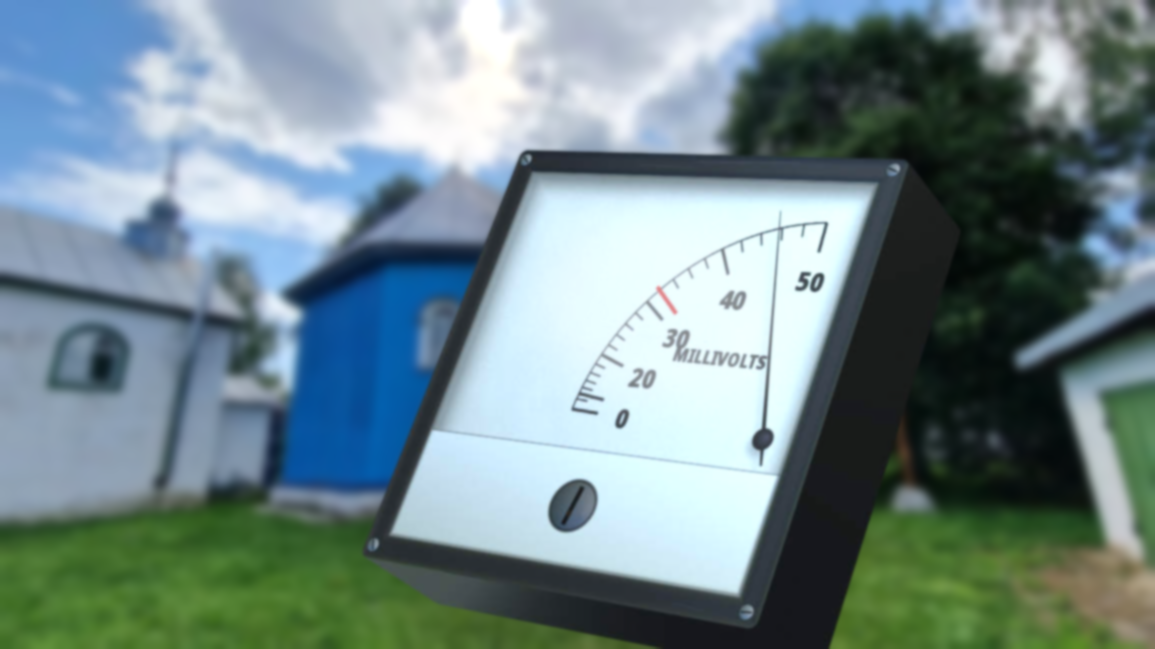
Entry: 46,mV
